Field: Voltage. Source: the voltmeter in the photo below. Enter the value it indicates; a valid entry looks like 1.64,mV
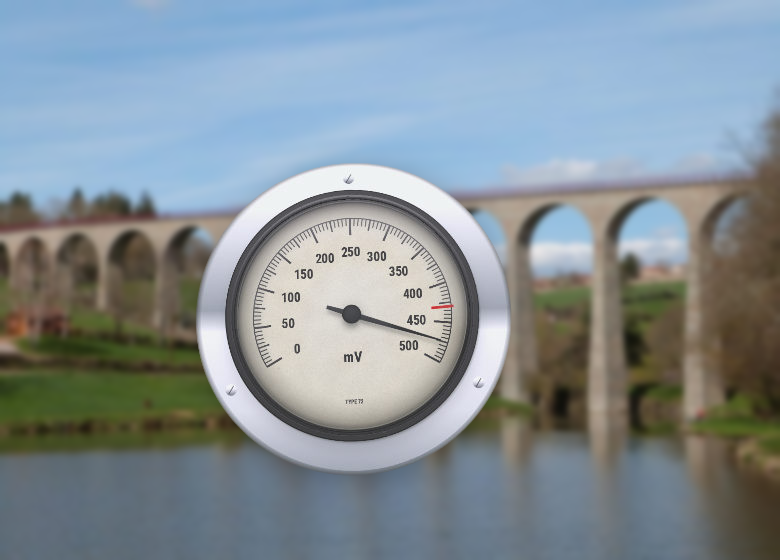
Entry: 475,mV
